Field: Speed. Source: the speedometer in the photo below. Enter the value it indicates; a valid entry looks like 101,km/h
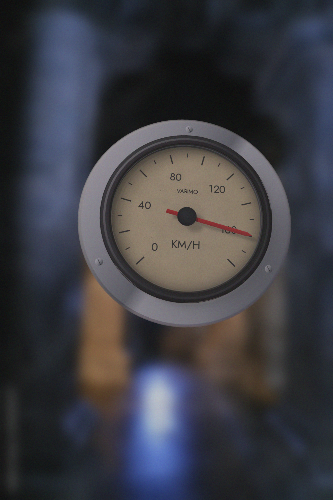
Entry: 160,km/h
